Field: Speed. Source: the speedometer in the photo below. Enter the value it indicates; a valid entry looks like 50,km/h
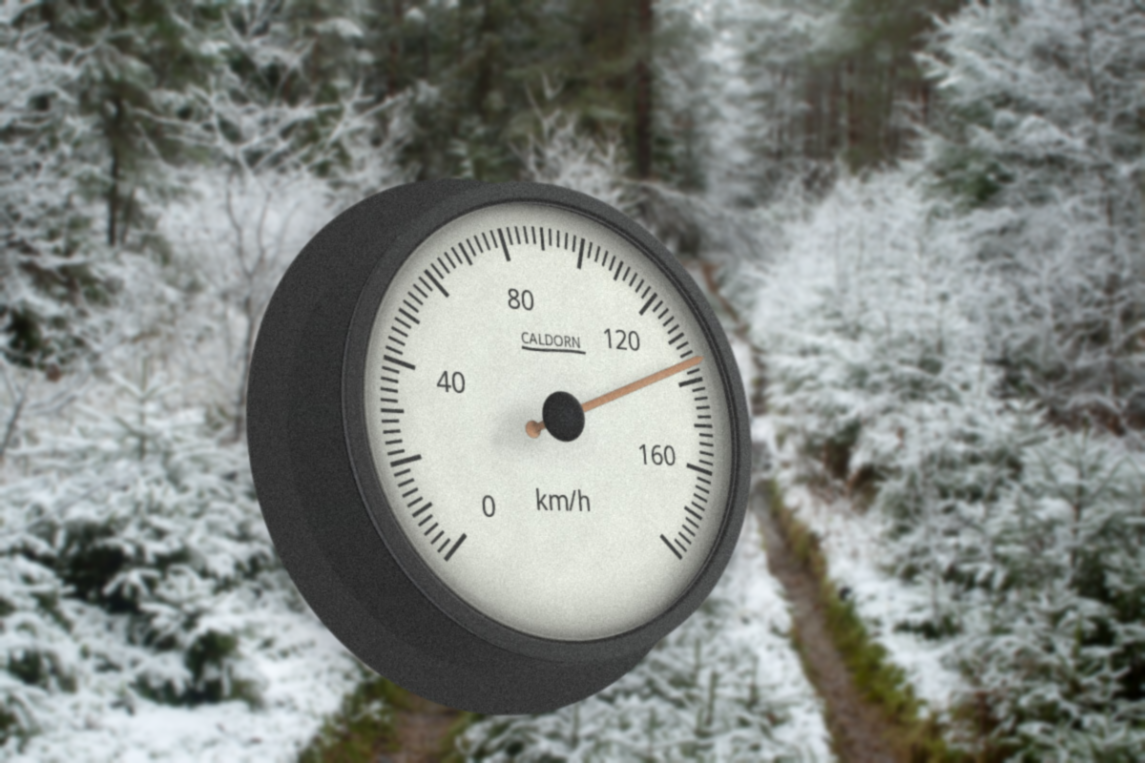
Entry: 136,km/h
